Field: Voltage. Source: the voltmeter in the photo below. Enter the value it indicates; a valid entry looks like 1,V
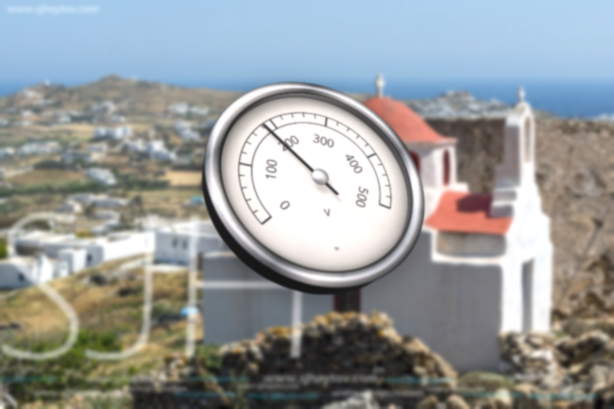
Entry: 180,V
